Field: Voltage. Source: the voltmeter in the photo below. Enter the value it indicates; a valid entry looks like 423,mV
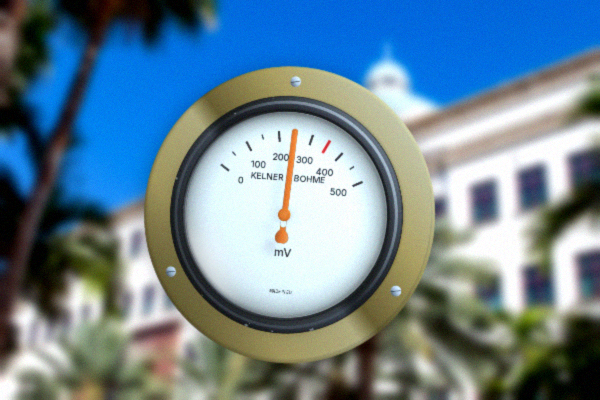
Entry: 250,mV
